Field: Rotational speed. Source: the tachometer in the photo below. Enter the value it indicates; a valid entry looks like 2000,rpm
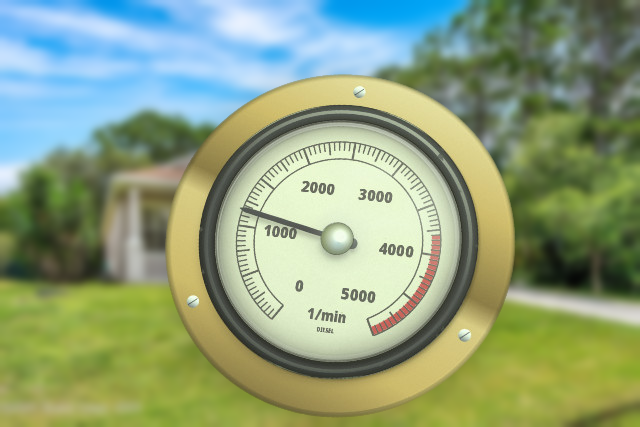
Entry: 1150,rpm
